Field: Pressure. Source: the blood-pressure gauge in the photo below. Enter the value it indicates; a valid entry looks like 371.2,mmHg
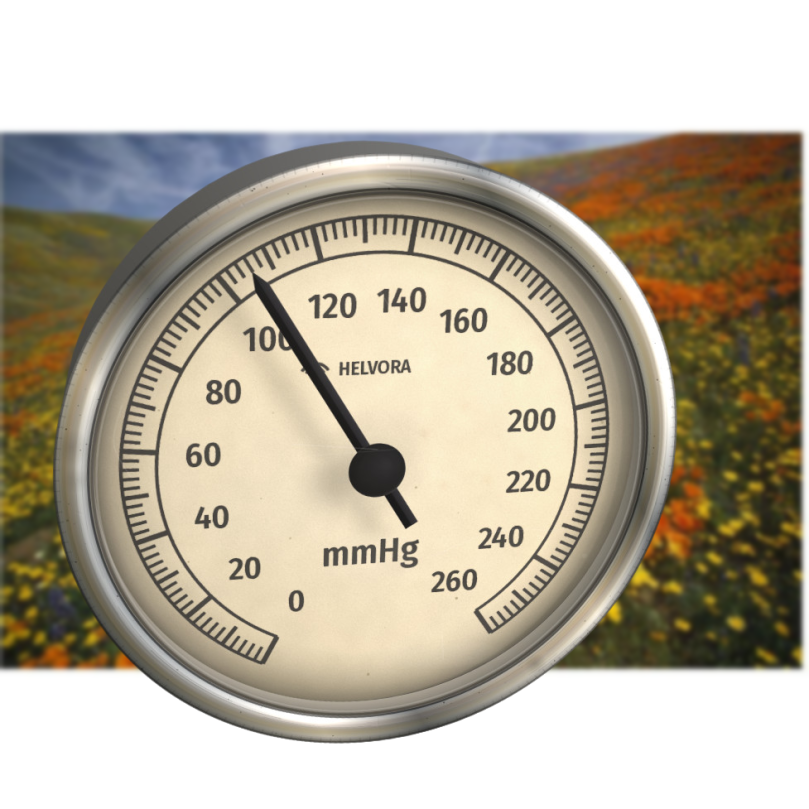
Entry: 106,mmHg
